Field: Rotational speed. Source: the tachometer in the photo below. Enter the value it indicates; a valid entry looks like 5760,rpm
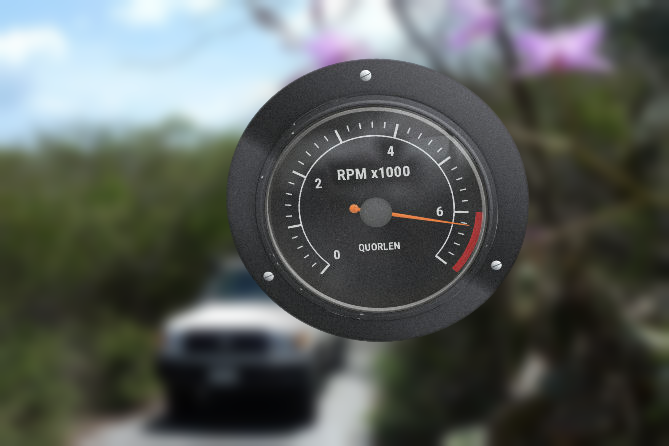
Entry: 6200,rpm
